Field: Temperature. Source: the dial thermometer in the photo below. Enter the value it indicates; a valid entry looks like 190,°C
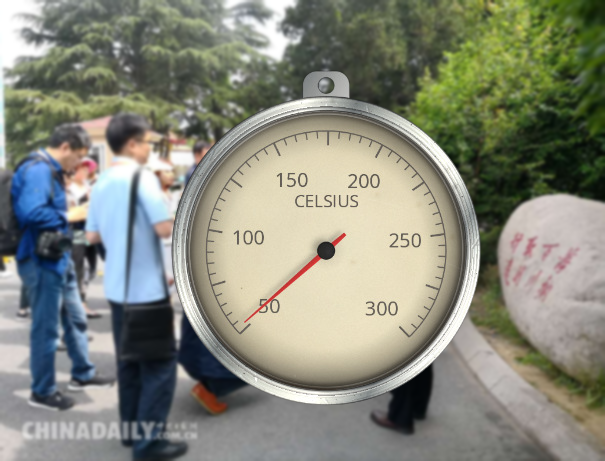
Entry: 52.5,°C
